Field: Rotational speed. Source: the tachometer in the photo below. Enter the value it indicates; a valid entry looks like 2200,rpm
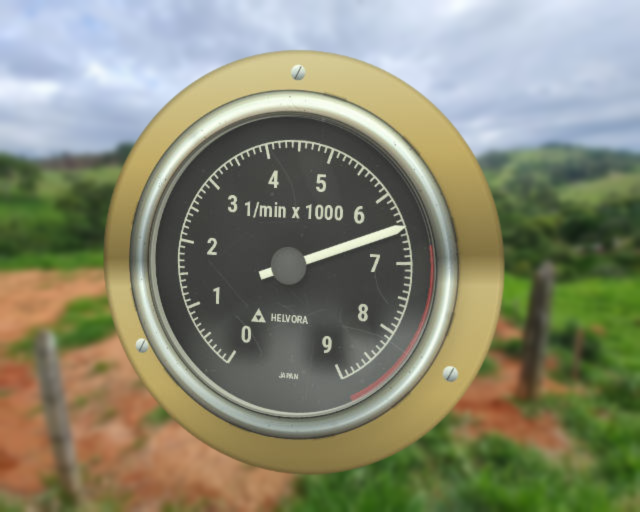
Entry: 6500,rpm
